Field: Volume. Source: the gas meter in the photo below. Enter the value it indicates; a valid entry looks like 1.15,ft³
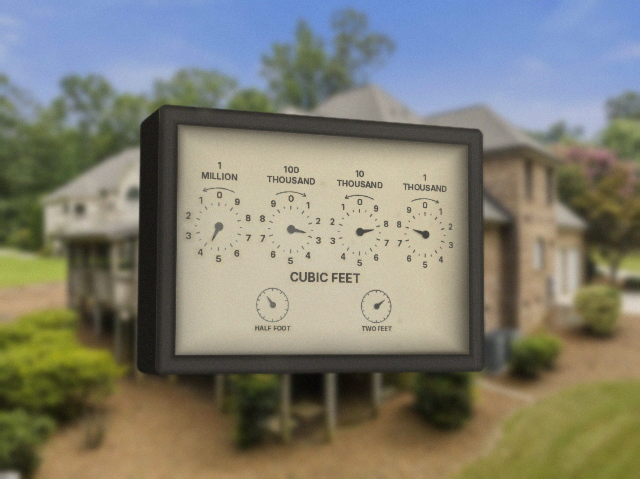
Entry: 427800,ft³
